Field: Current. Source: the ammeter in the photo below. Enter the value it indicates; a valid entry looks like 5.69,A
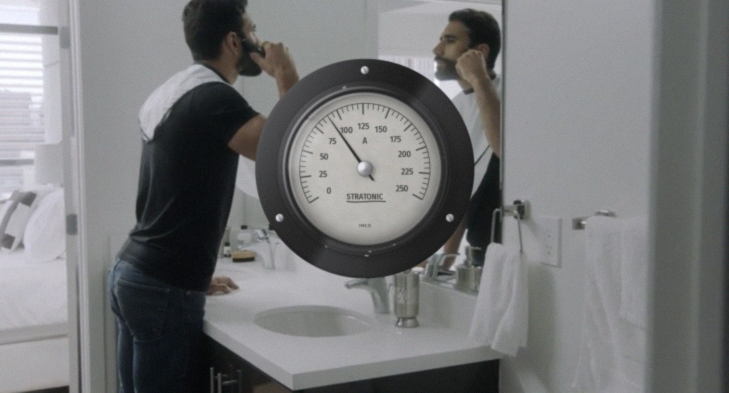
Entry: 90,A
